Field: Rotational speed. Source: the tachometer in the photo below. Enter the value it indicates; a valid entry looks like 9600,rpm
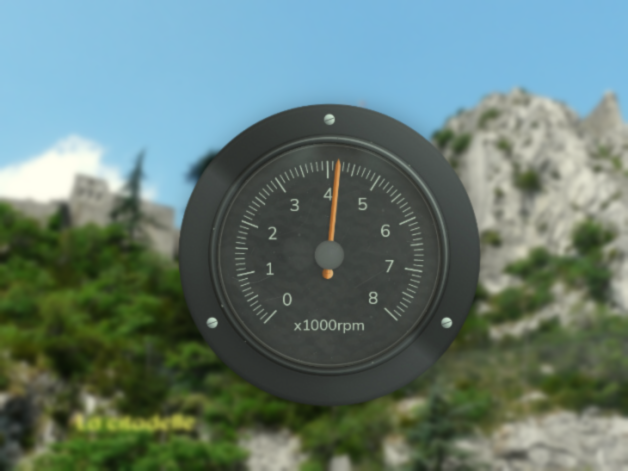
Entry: 4200,rpm
